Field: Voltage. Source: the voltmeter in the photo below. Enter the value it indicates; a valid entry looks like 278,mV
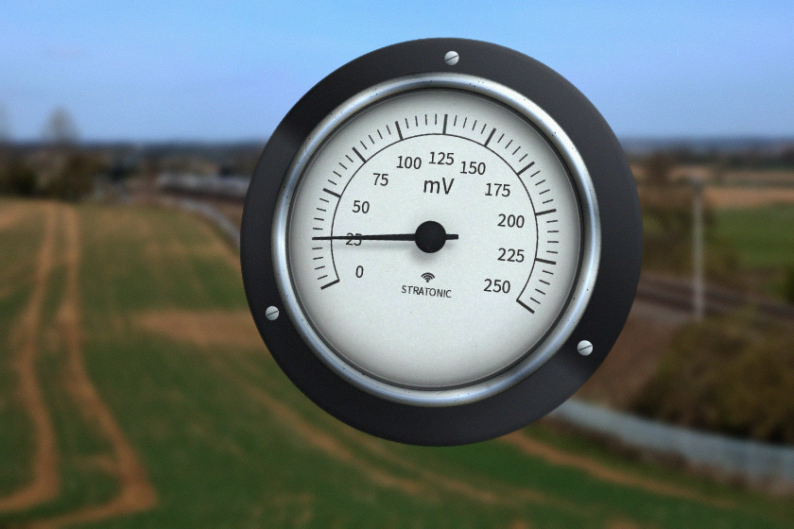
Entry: 25,mV
